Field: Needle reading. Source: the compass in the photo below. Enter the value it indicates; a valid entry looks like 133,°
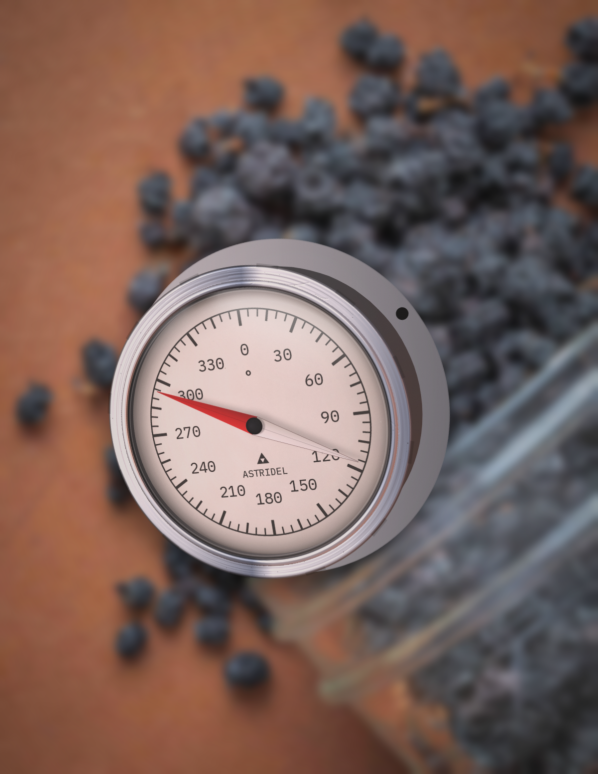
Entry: 295,°
